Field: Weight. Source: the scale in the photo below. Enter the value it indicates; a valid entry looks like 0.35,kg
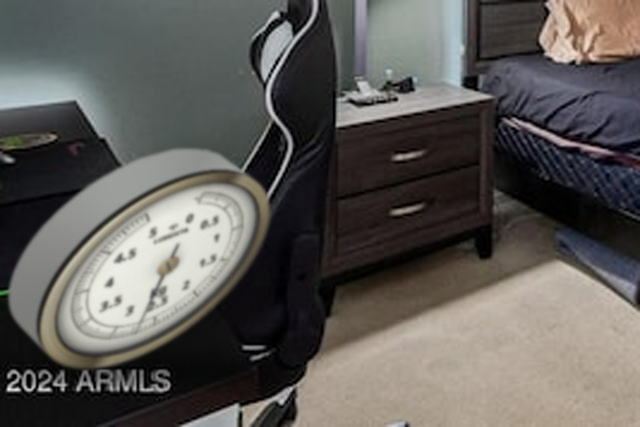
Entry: 2.75,kg
